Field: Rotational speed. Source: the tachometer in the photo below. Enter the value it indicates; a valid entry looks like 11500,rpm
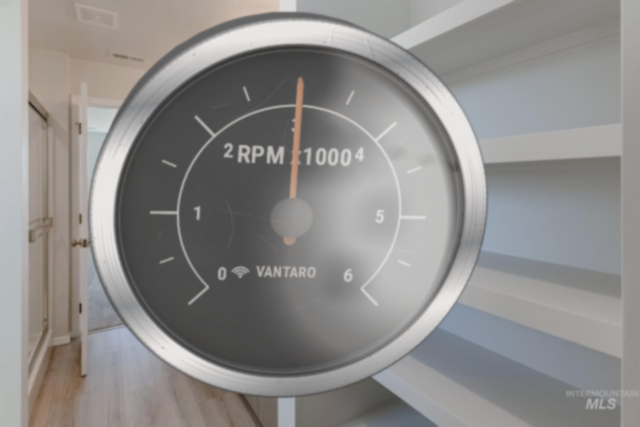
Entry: 3000,rpm
